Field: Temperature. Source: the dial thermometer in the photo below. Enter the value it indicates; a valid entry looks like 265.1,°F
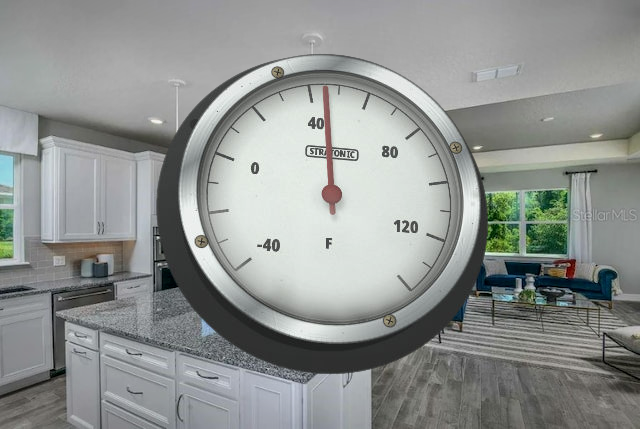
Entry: 45,°F
